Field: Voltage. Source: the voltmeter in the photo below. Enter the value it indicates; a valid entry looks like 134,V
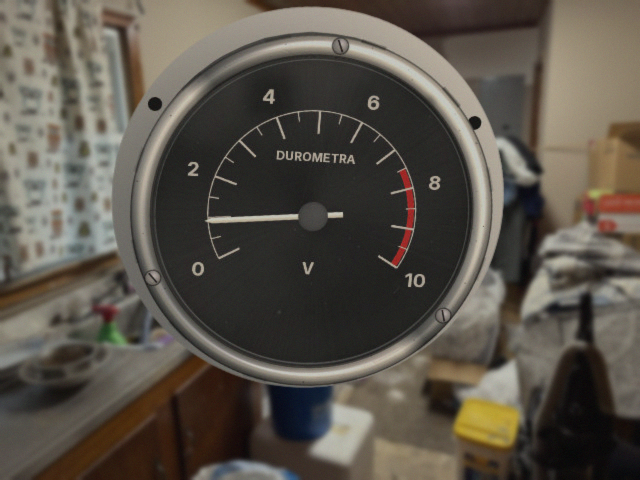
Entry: 1,V
